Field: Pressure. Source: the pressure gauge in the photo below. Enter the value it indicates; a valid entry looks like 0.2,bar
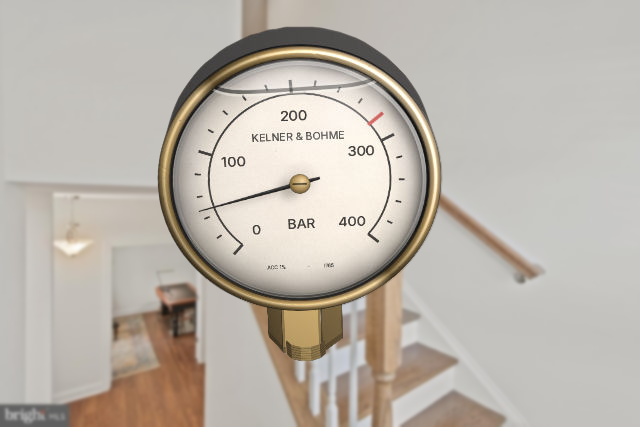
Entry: 50,bar
